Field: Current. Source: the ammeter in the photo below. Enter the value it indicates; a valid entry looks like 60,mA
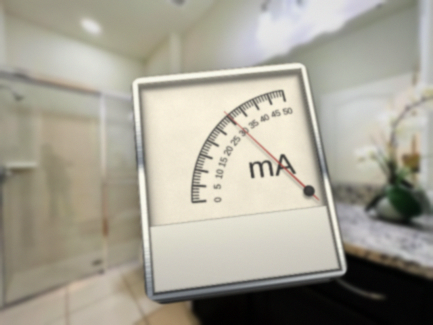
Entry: 30,mA
